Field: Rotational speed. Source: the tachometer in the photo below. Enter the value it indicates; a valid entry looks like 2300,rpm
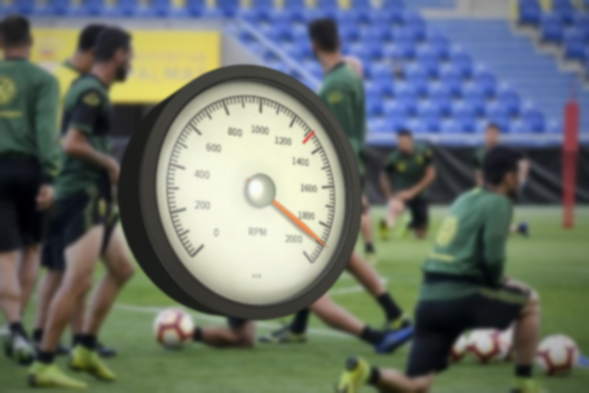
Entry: 1900,rpm
